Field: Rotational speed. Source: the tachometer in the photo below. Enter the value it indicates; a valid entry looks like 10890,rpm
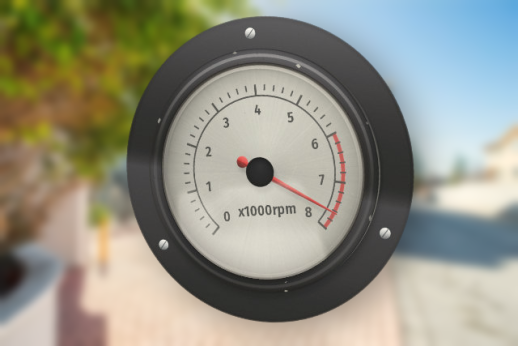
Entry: 7600,rpm
